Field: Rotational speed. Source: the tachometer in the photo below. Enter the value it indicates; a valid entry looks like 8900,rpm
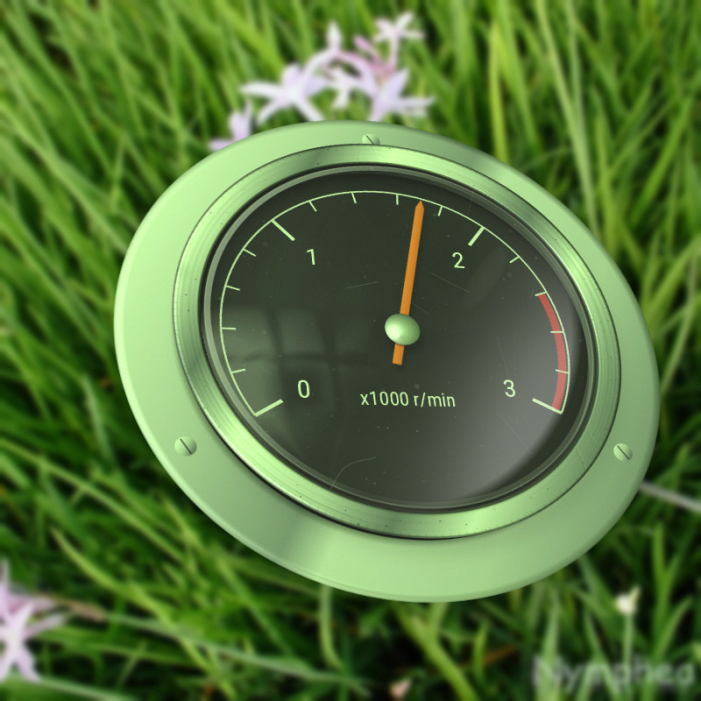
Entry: 1700,rpm
